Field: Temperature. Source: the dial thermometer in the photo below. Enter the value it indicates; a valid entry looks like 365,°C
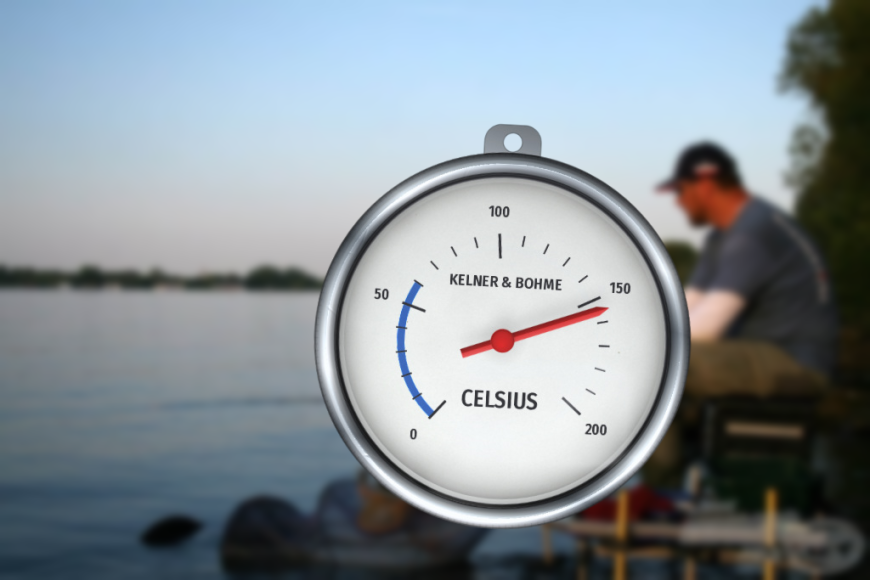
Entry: 155,°C
